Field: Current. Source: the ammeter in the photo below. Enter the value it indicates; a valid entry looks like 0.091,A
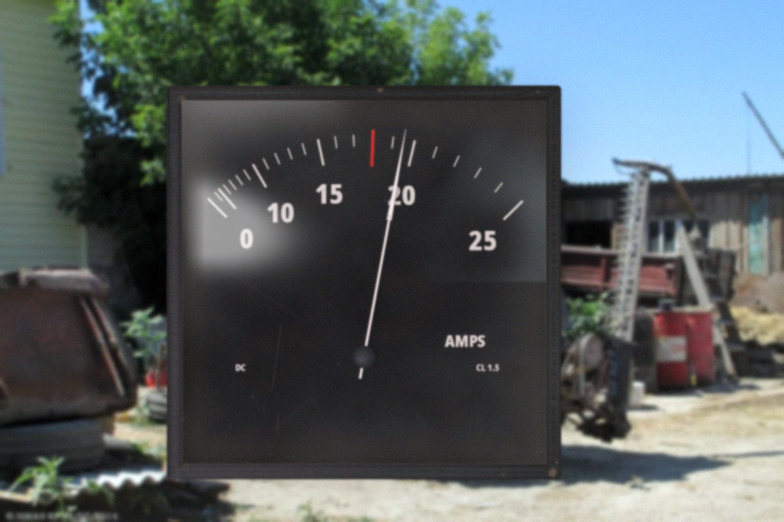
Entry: 19.5,A
